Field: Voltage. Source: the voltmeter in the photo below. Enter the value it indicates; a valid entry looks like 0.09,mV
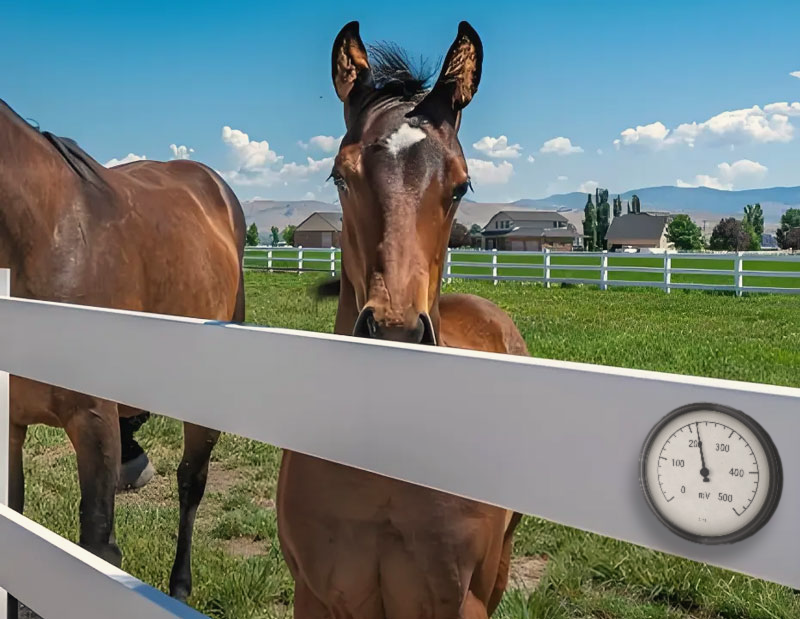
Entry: 220,mV
